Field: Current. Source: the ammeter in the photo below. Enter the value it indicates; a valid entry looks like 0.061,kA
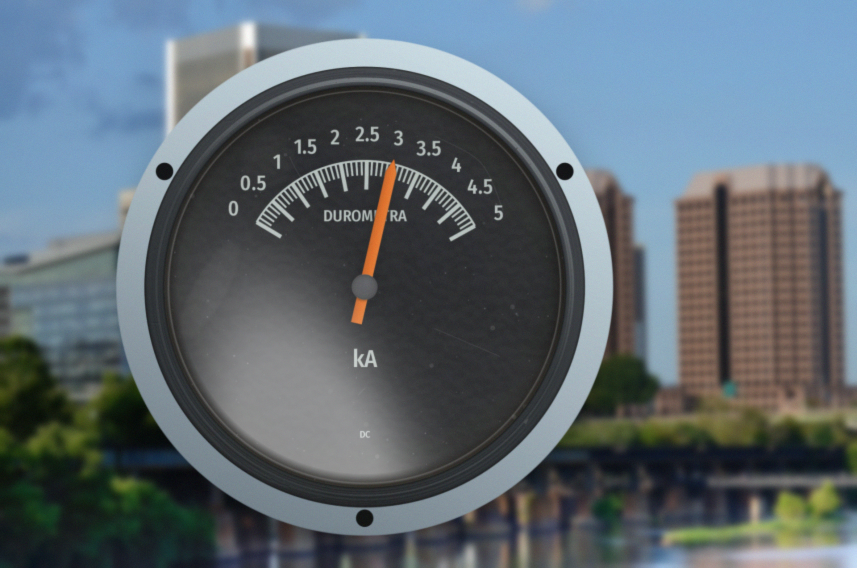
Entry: 3,kA
